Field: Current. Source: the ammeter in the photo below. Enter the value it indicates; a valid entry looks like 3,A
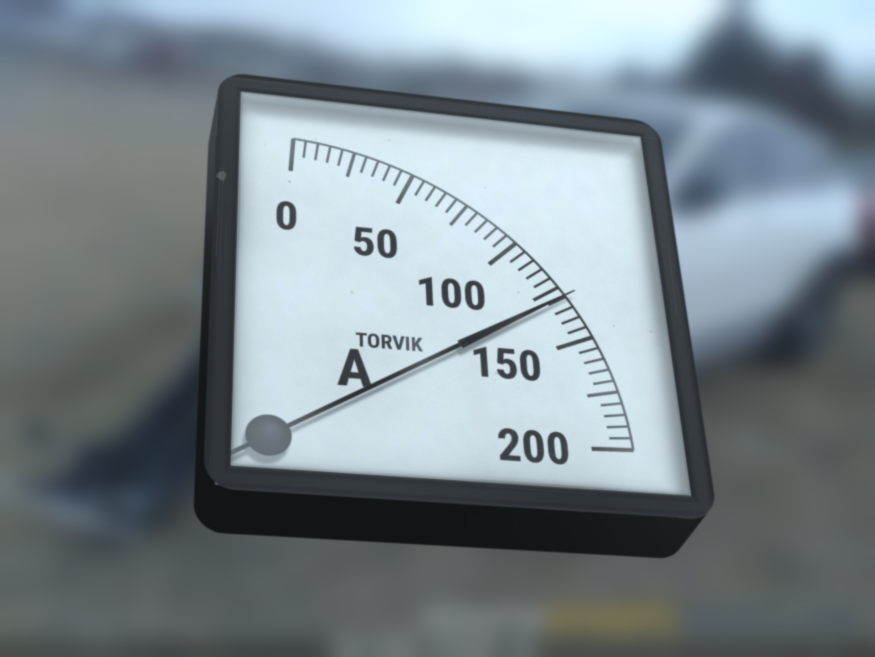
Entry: 130,A
